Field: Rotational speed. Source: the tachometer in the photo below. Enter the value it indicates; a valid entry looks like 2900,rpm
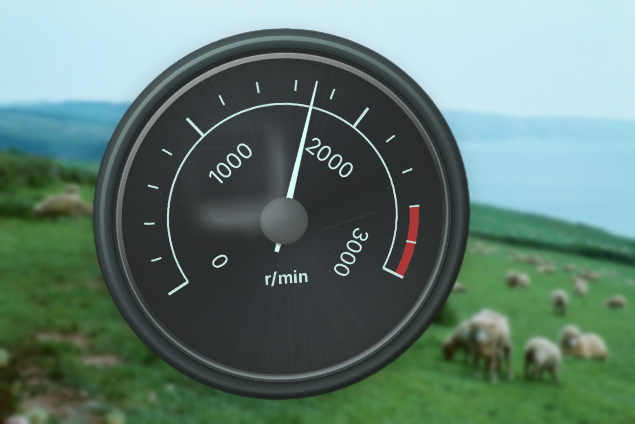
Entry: 1700,rpm
